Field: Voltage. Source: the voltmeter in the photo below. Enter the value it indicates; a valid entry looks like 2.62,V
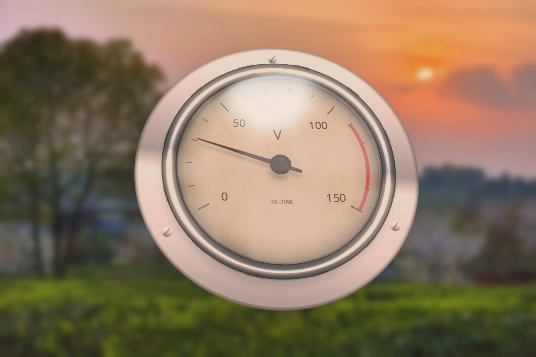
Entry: 30,V
